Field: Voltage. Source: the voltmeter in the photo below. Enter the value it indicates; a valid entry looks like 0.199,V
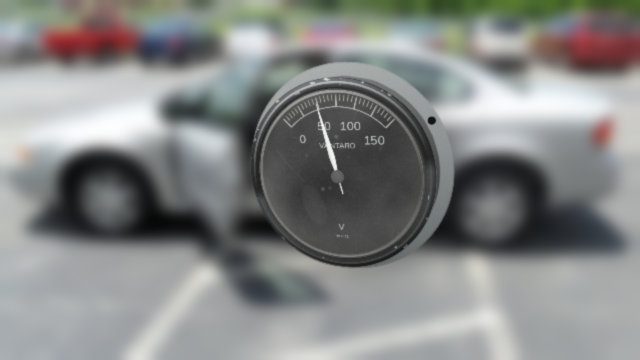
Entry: 50,V
